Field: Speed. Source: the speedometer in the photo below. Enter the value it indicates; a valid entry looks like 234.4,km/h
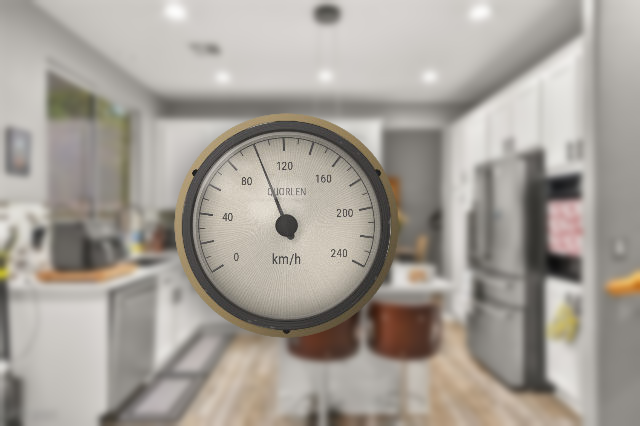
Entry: 100,km/h
